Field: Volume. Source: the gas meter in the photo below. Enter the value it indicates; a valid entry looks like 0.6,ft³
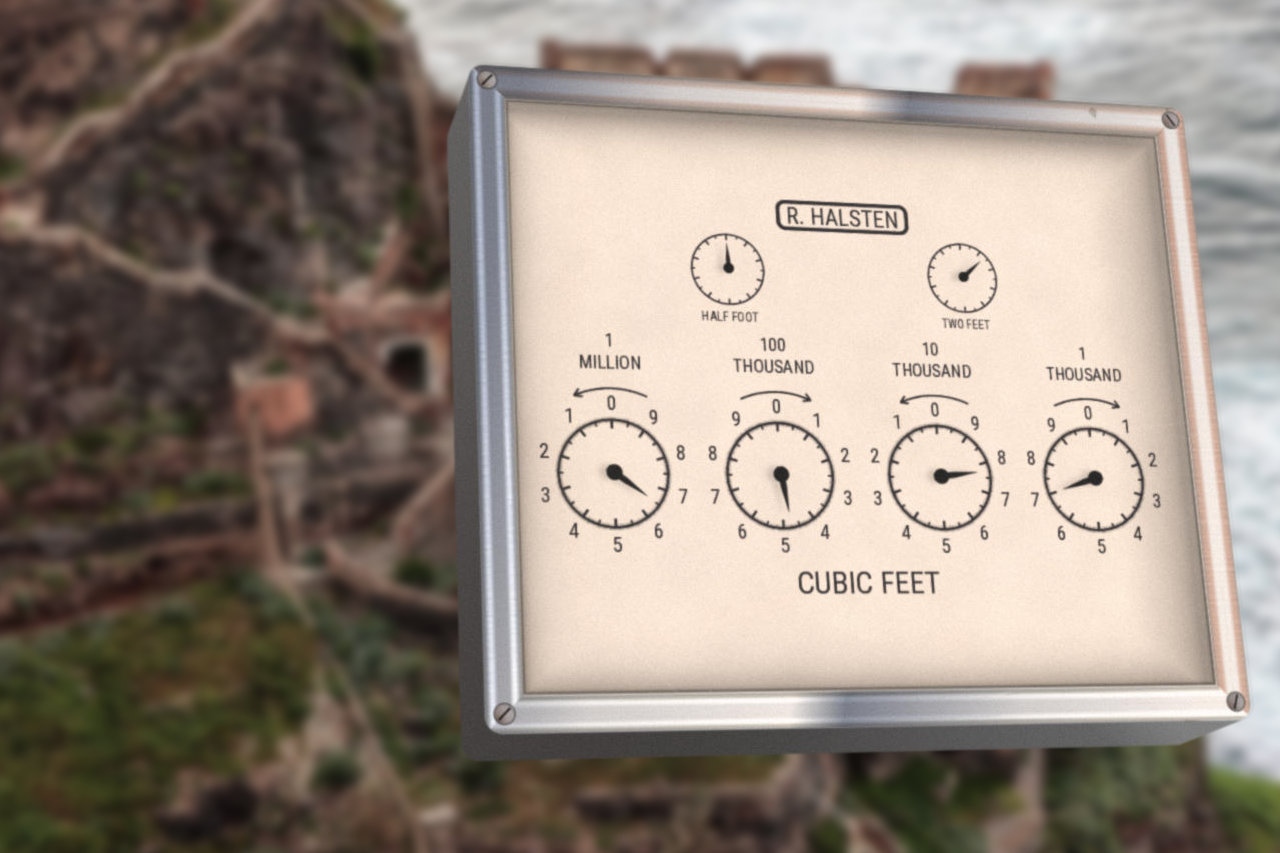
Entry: 647700,ft³
